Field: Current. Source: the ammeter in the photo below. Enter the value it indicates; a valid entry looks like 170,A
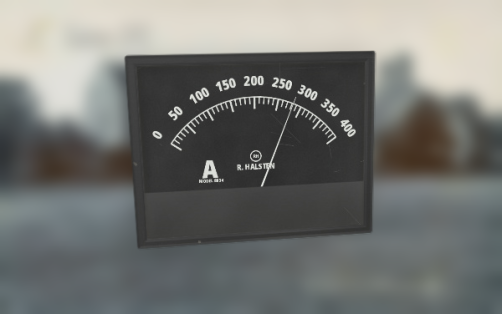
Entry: 280,A
